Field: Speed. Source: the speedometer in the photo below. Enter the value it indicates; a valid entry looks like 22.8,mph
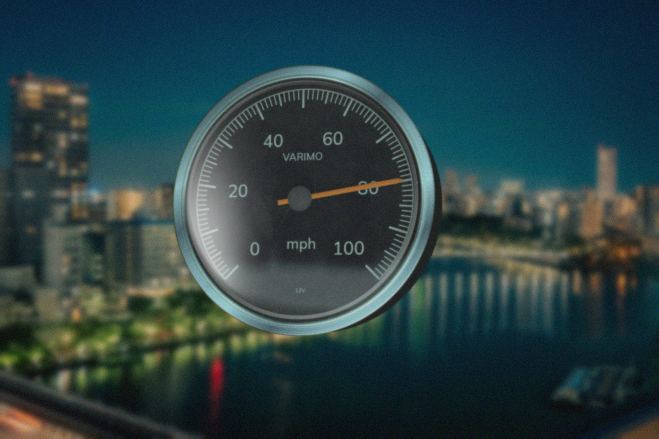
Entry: 80,mph
